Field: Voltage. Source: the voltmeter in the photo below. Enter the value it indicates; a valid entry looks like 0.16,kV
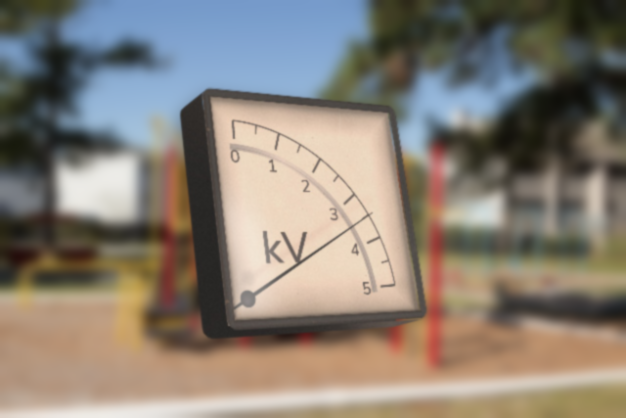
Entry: 3.5,kV
